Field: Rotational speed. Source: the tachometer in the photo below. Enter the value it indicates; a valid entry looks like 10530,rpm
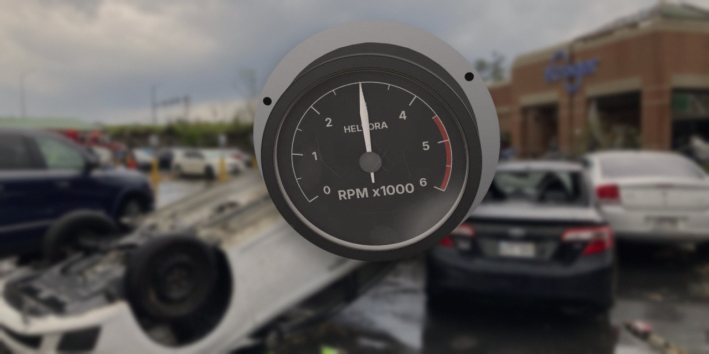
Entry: 3000,rpm
